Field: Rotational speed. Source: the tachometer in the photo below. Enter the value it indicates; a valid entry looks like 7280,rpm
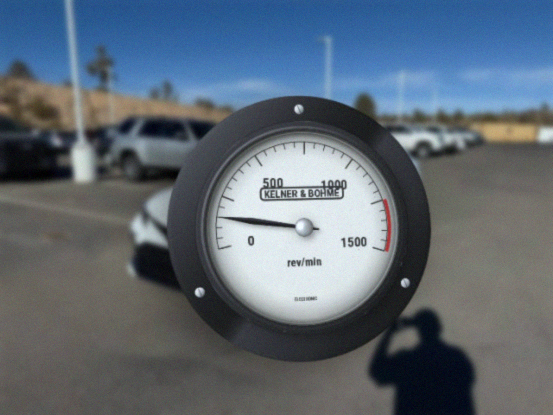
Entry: 150,rpm
